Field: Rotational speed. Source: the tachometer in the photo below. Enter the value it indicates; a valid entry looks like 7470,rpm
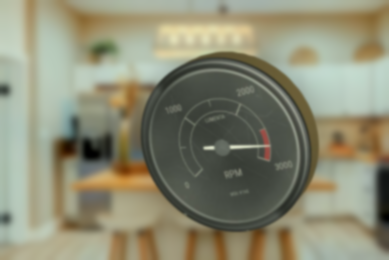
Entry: 2750,rpm
